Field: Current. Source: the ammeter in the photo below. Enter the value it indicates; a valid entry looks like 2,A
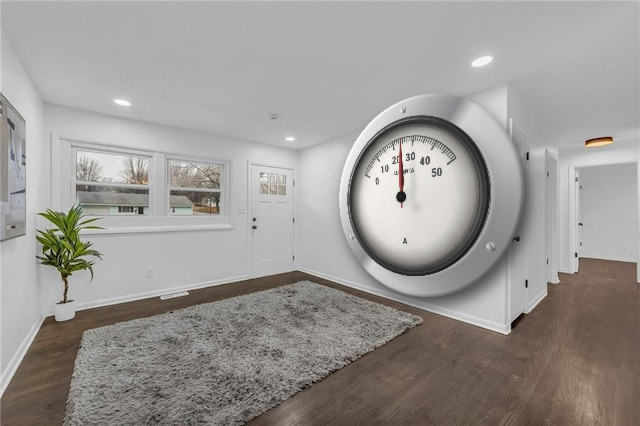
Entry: 25,A
